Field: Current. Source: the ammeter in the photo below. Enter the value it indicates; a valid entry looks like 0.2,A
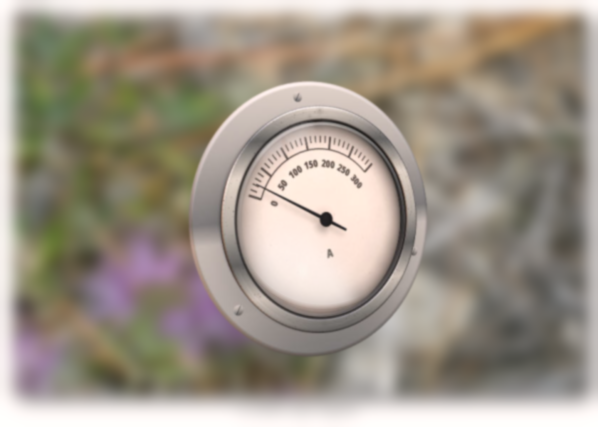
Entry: 20,A
